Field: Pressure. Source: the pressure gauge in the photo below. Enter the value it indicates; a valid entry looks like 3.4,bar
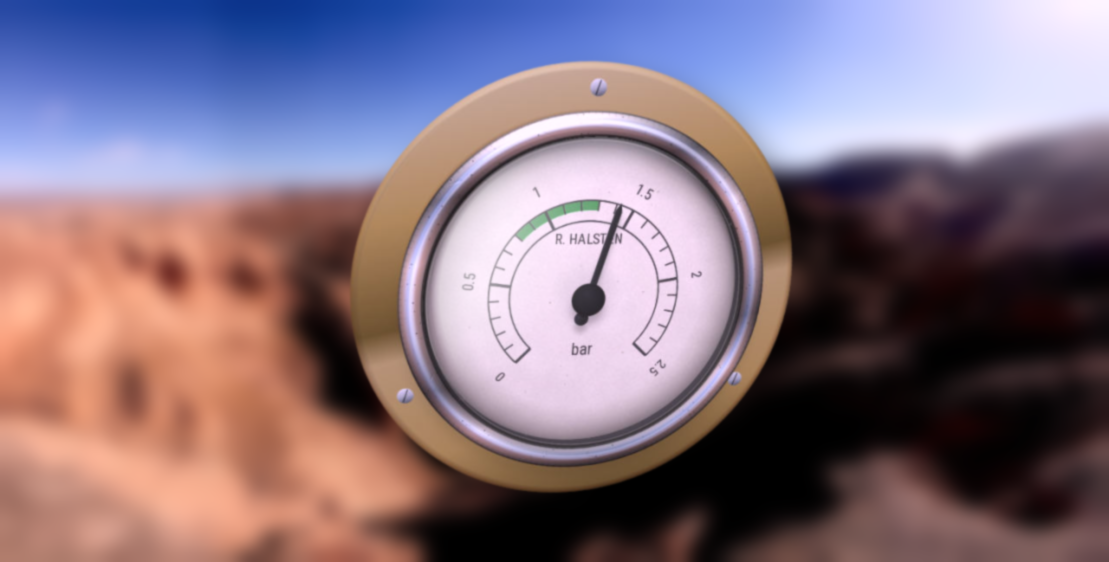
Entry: 1.4,bar
